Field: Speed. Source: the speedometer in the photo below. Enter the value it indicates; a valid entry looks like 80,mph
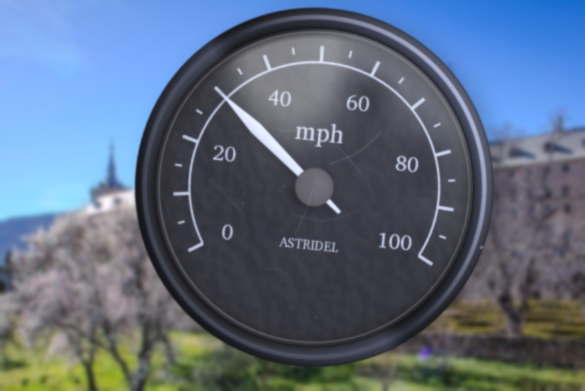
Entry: 30,mph
